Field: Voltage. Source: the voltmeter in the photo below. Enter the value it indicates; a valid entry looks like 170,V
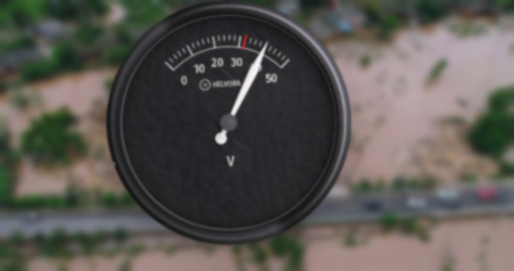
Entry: 40,V
